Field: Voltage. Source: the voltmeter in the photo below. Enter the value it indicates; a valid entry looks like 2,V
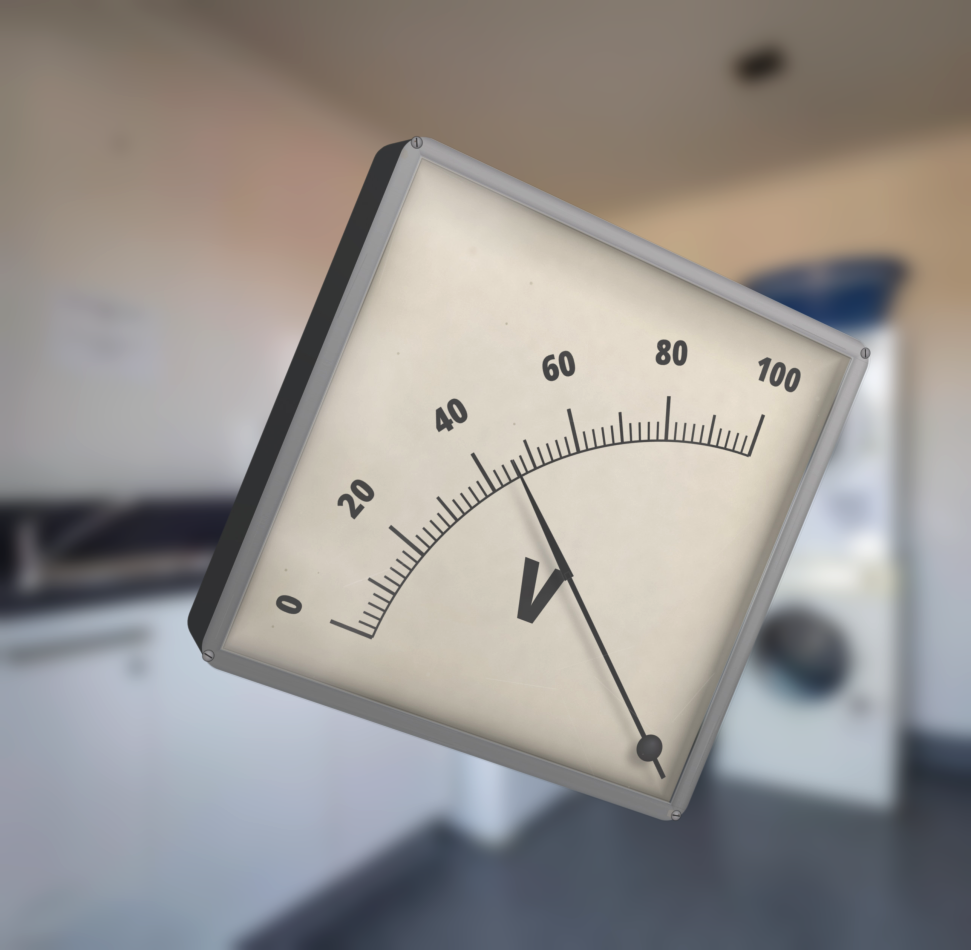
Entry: 46,V
